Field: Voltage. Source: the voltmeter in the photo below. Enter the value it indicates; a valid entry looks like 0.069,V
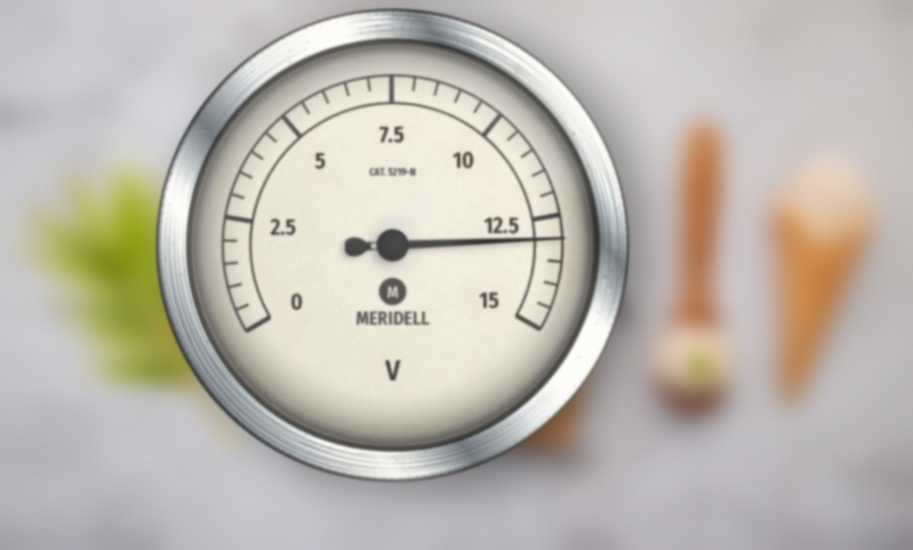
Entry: 13,V
